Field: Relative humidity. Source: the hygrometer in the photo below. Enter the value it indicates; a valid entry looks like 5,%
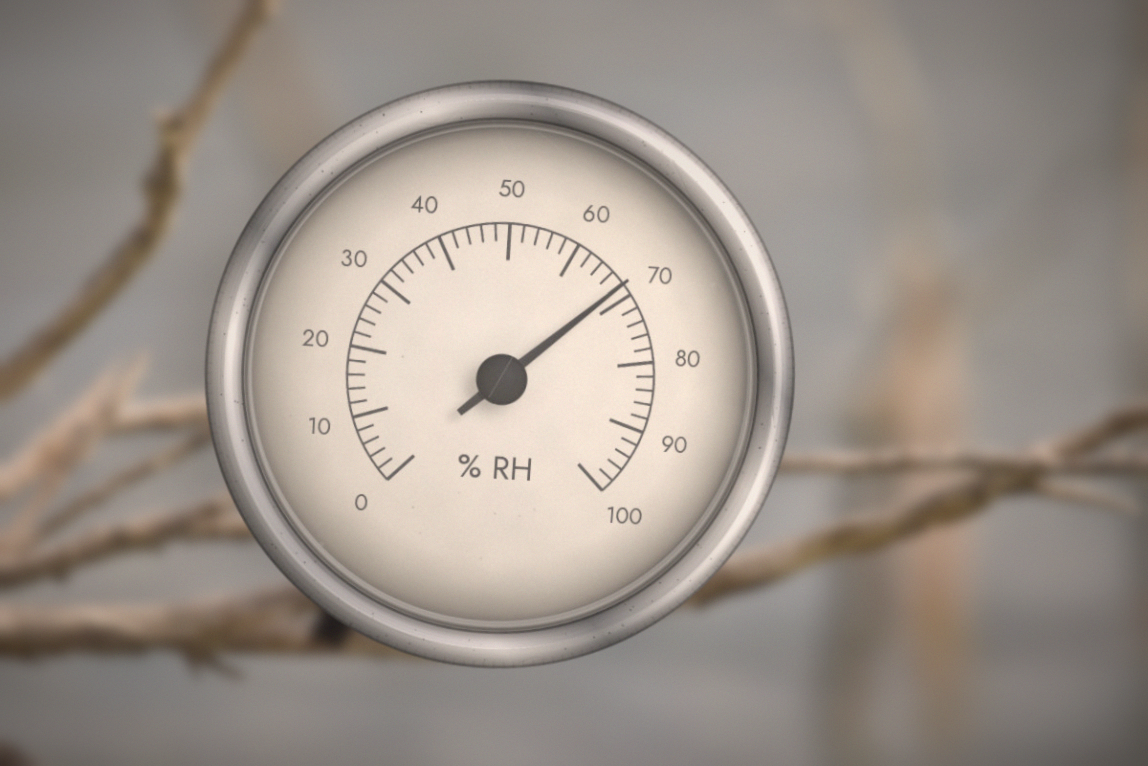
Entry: 68,%
